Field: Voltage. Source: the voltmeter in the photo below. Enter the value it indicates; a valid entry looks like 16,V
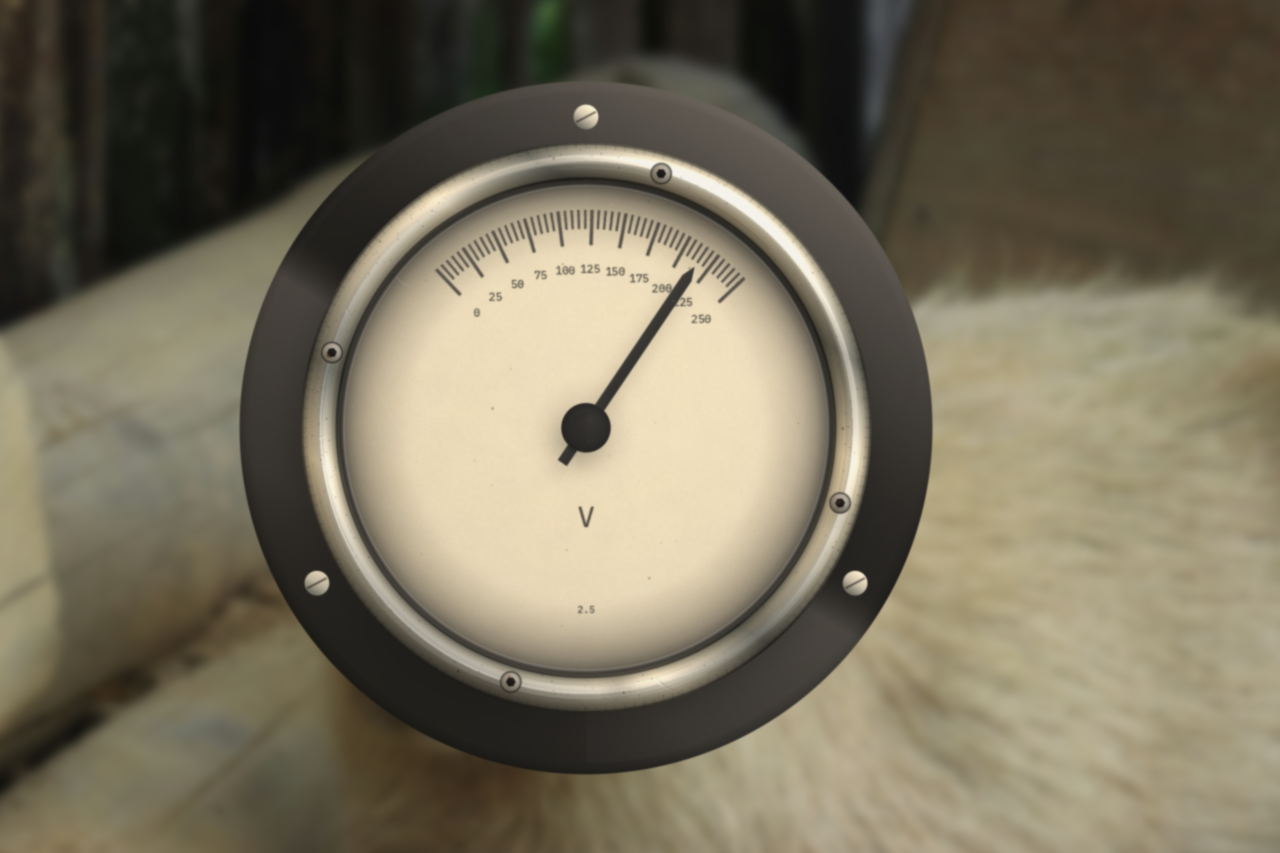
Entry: 215,V
